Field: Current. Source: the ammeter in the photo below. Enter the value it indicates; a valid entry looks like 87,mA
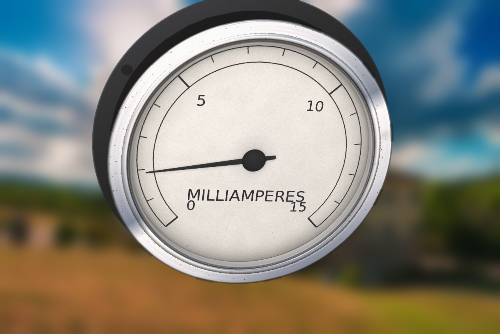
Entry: 2,mA
